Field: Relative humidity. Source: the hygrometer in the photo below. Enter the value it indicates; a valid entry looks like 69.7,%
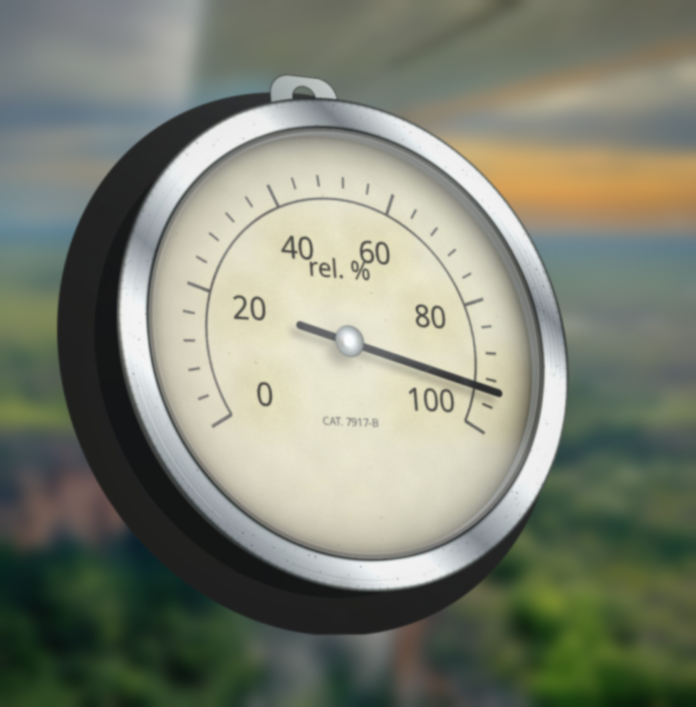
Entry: 94,%
